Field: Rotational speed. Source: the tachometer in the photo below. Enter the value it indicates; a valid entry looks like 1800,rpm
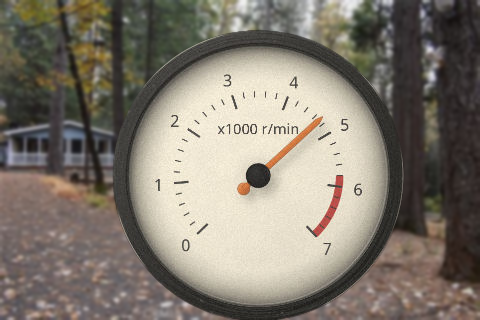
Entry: 4700,rpm
